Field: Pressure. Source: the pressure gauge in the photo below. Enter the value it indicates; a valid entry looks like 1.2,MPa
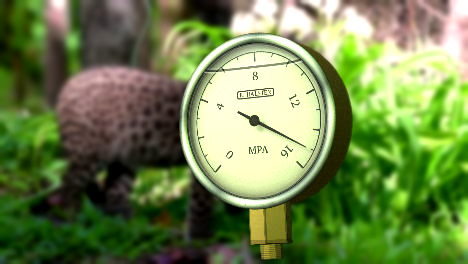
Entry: 15,MPa
